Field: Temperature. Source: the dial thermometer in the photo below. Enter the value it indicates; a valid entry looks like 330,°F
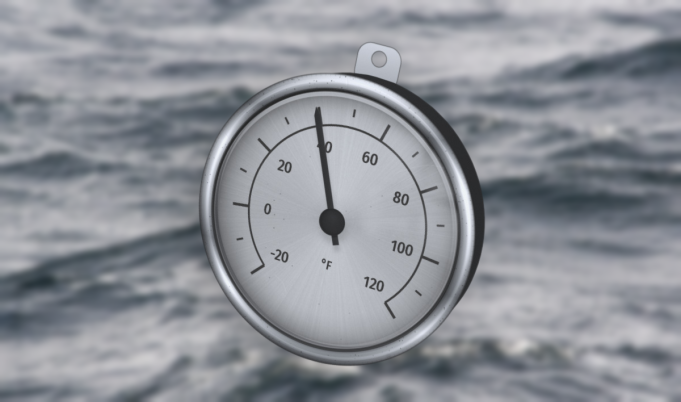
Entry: 40,°F
